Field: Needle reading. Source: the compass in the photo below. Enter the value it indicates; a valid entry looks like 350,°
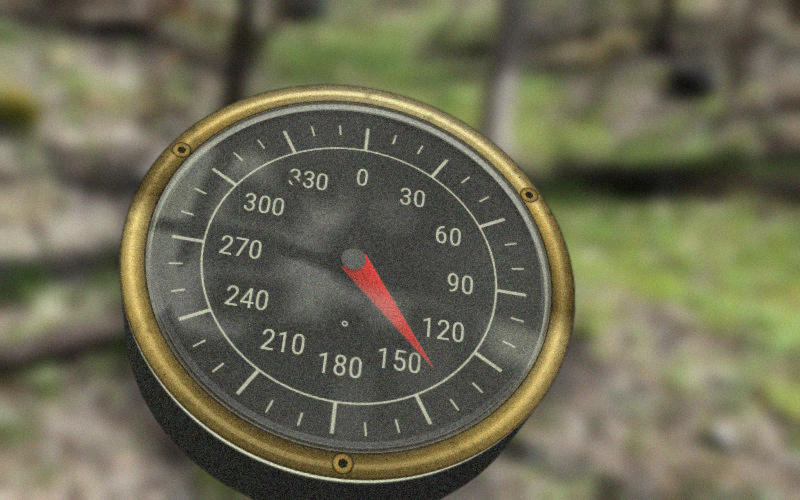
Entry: 140,°
